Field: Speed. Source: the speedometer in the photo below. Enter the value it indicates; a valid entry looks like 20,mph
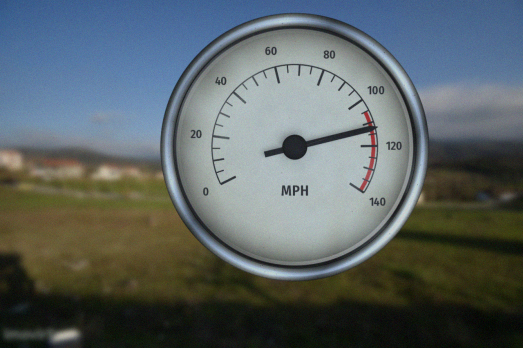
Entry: 112.5,mph
